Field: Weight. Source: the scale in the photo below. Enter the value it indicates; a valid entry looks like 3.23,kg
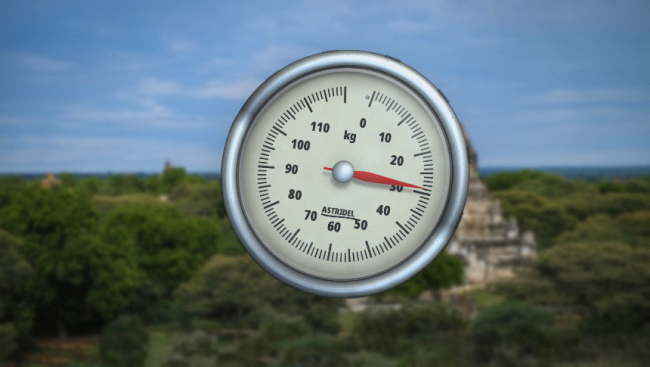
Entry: 29,kg
